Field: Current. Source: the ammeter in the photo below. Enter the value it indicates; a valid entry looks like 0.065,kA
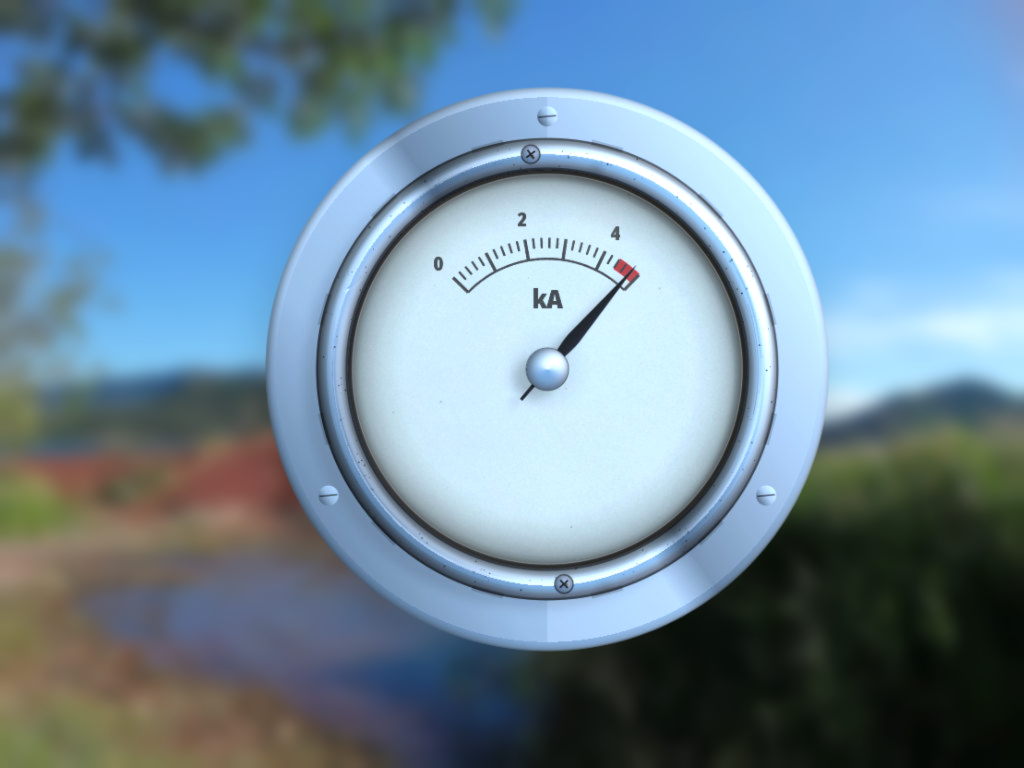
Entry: 4.8,kA
